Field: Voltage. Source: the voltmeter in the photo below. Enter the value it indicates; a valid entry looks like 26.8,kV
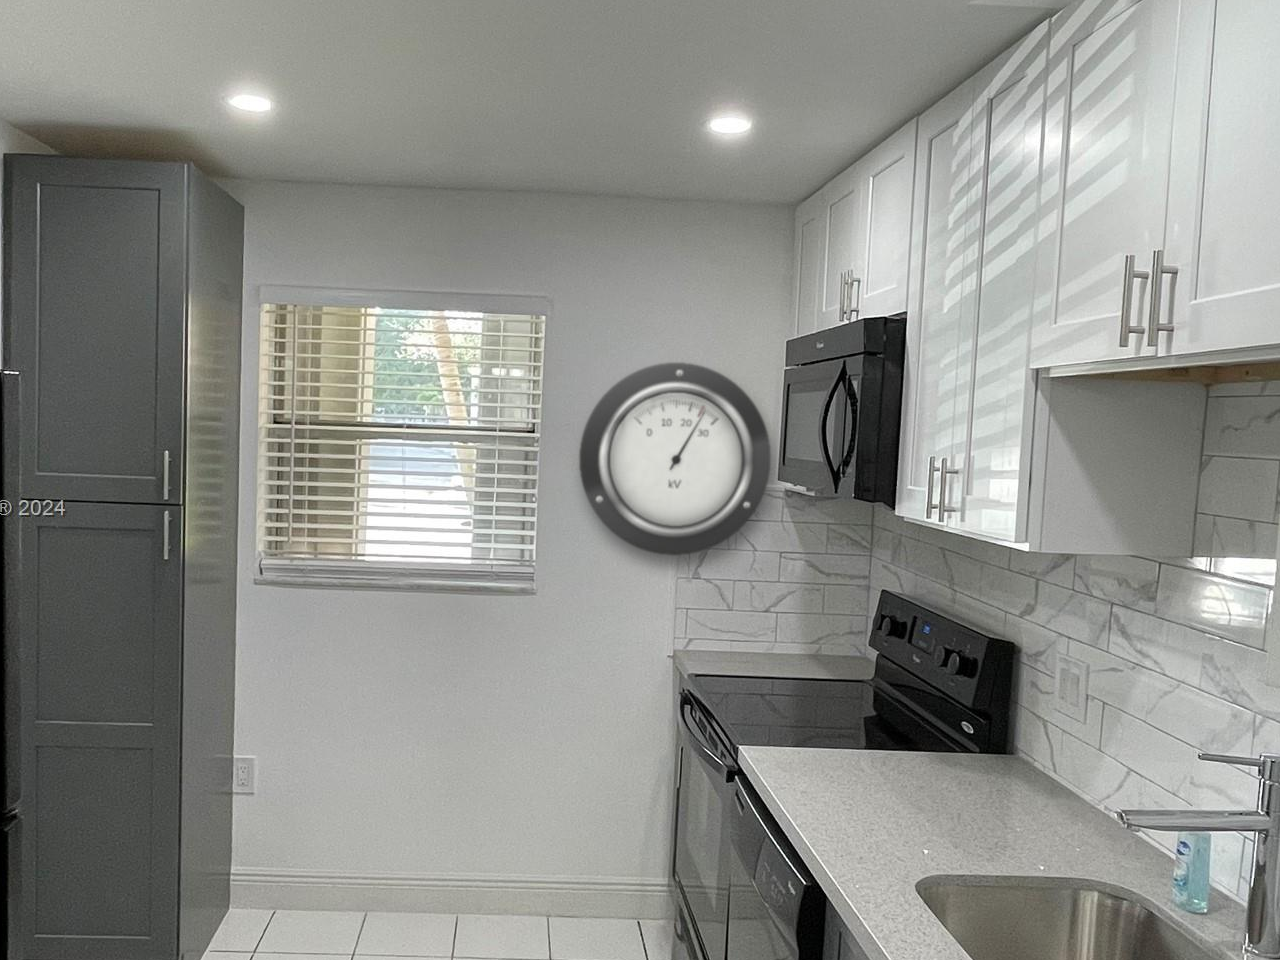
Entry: 25,kV
